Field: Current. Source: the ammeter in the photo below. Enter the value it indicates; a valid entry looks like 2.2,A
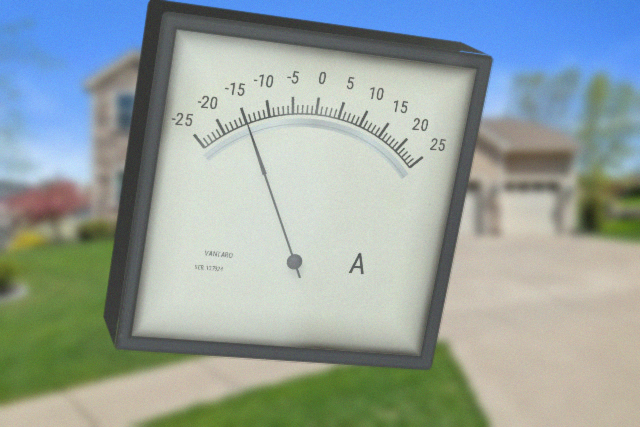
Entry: -15,A
